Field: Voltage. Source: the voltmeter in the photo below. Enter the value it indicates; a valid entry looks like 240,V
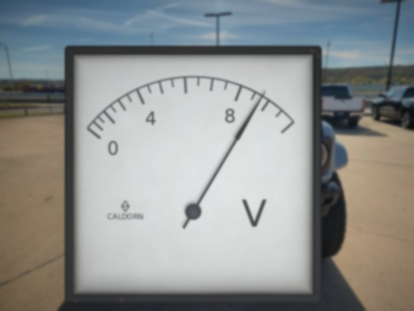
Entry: 8.75,V
